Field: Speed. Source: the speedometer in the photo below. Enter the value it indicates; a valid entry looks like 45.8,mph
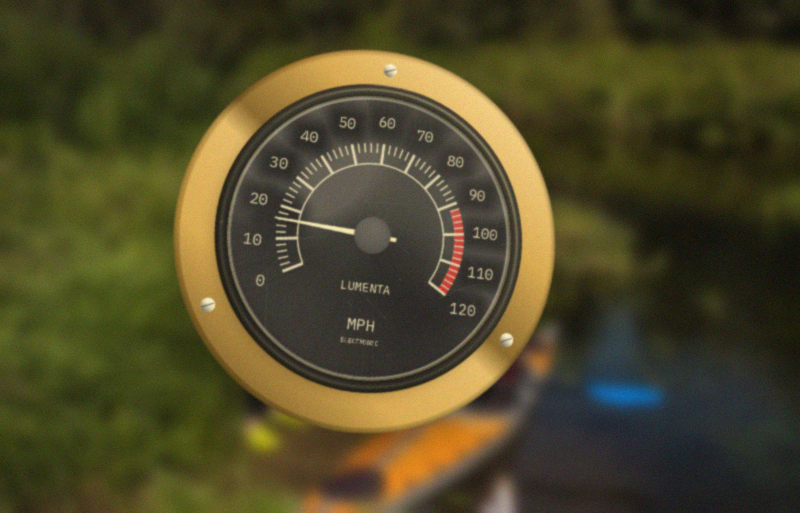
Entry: 16,mph
